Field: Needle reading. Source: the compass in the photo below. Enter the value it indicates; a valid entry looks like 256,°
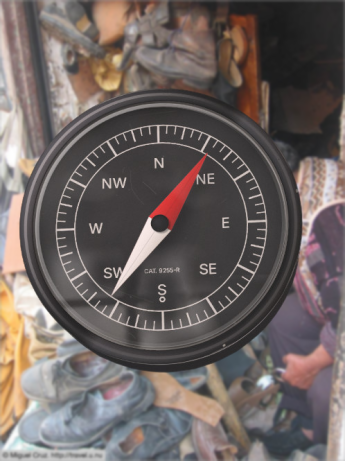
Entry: 35,°
